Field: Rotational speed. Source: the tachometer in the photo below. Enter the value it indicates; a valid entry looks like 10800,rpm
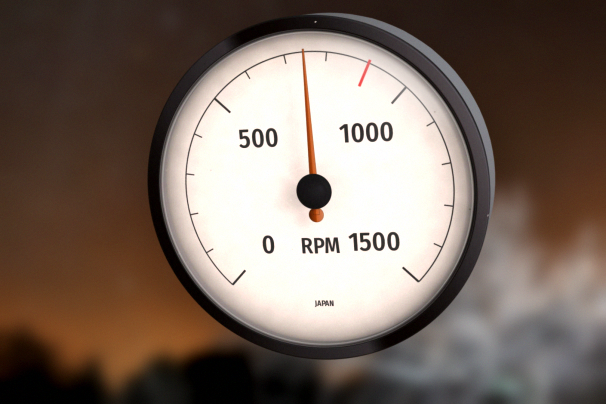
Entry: 750,rpm
